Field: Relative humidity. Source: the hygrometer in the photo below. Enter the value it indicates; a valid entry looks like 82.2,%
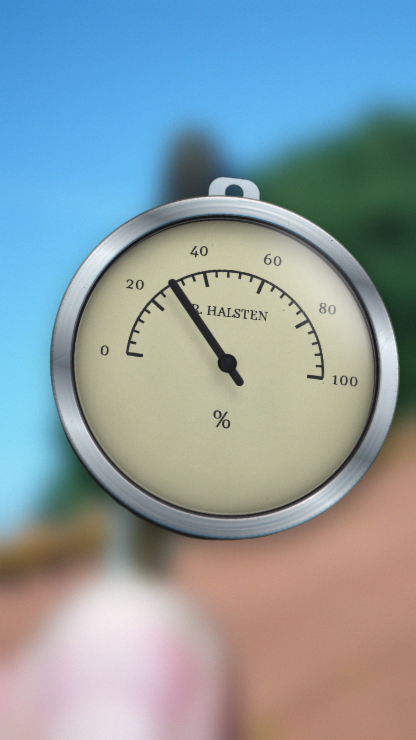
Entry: 28,%
